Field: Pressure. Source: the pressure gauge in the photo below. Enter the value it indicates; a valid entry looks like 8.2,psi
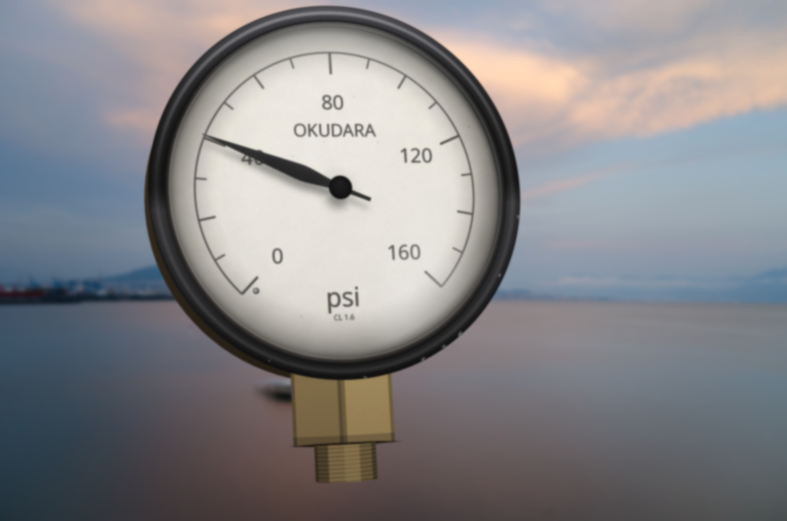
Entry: 40,psi
